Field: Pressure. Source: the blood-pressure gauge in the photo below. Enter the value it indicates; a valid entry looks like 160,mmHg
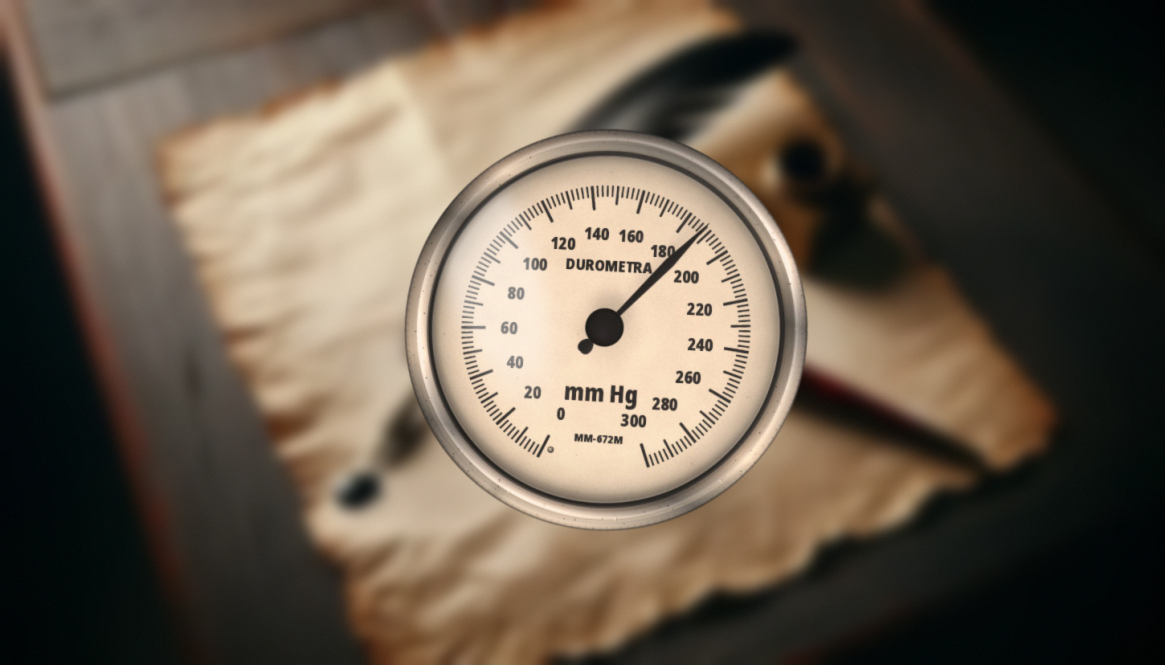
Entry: 188,mmHg
